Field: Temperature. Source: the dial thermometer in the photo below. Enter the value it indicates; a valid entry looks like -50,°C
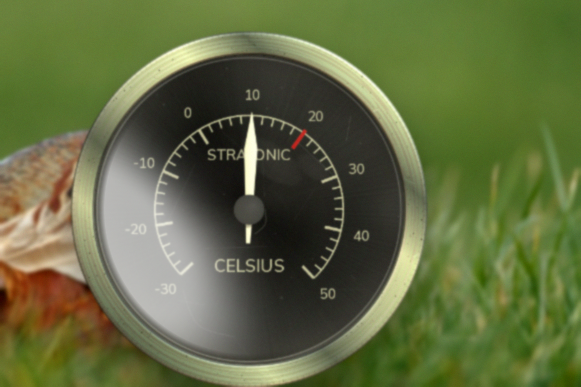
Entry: 10,°C
